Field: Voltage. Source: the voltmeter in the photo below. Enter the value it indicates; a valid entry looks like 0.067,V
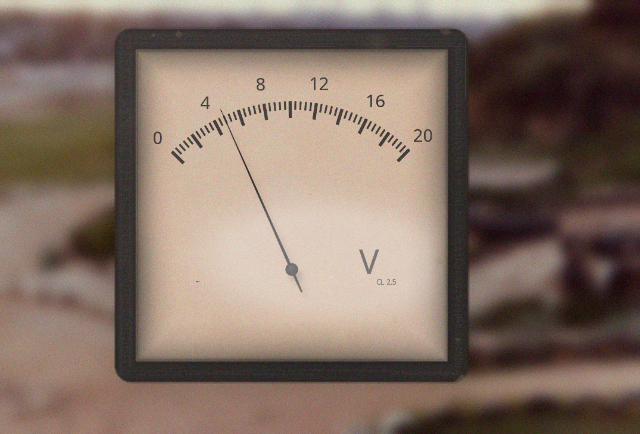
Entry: 4.8,V
